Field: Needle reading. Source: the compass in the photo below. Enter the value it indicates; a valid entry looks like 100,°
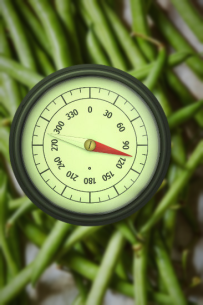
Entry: 105,°
